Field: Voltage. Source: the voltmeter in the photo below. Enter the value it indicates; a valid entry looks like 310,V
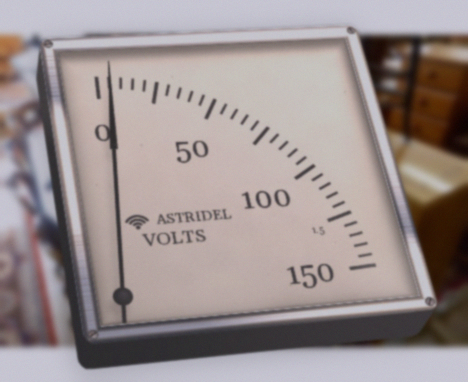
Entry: 5,V
